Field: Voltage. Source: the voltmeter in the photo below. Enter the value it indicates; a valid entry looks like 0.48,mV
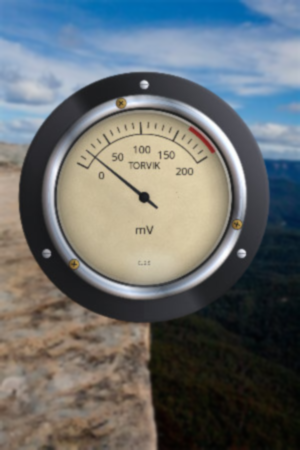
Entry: 20,mV
